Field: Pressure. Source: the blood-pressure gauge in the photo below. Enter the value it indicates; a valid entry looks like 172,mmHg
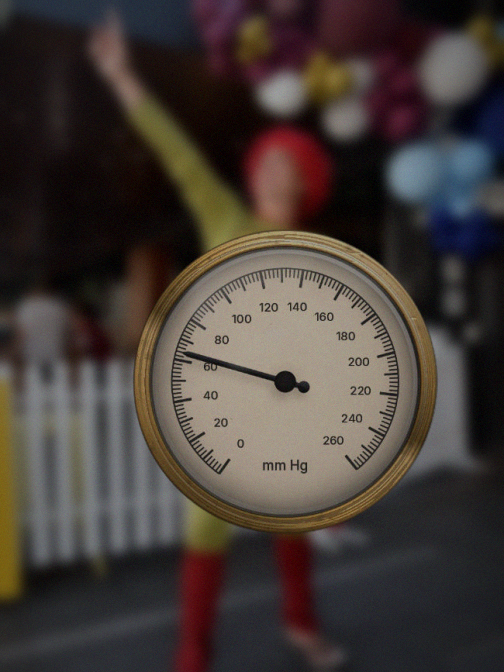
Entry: 64,mmHg
